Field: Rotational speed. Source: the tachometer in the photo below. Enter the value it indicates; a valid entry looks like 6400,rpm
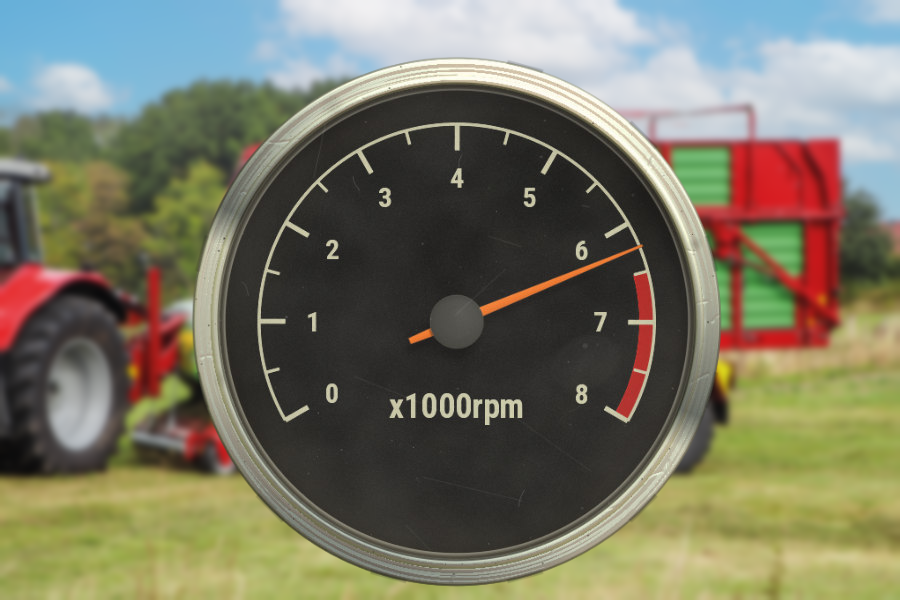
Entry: 6250,rpm
